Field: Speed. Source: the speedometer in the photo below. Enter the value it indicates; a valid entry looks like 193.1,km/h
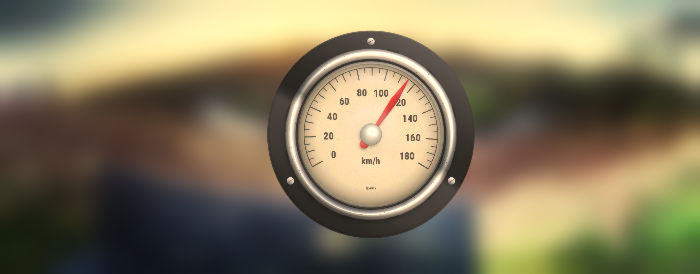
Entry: 115,km/h
